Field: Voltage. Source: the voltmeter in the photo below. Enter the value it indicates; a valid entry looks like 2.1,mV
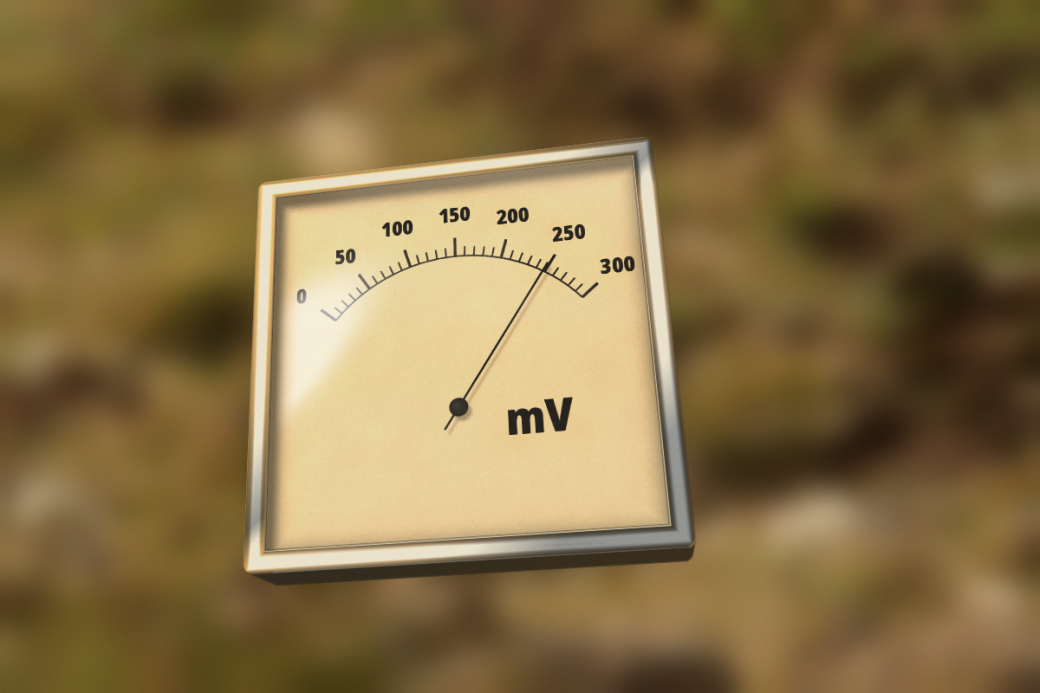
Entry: 250,mV
